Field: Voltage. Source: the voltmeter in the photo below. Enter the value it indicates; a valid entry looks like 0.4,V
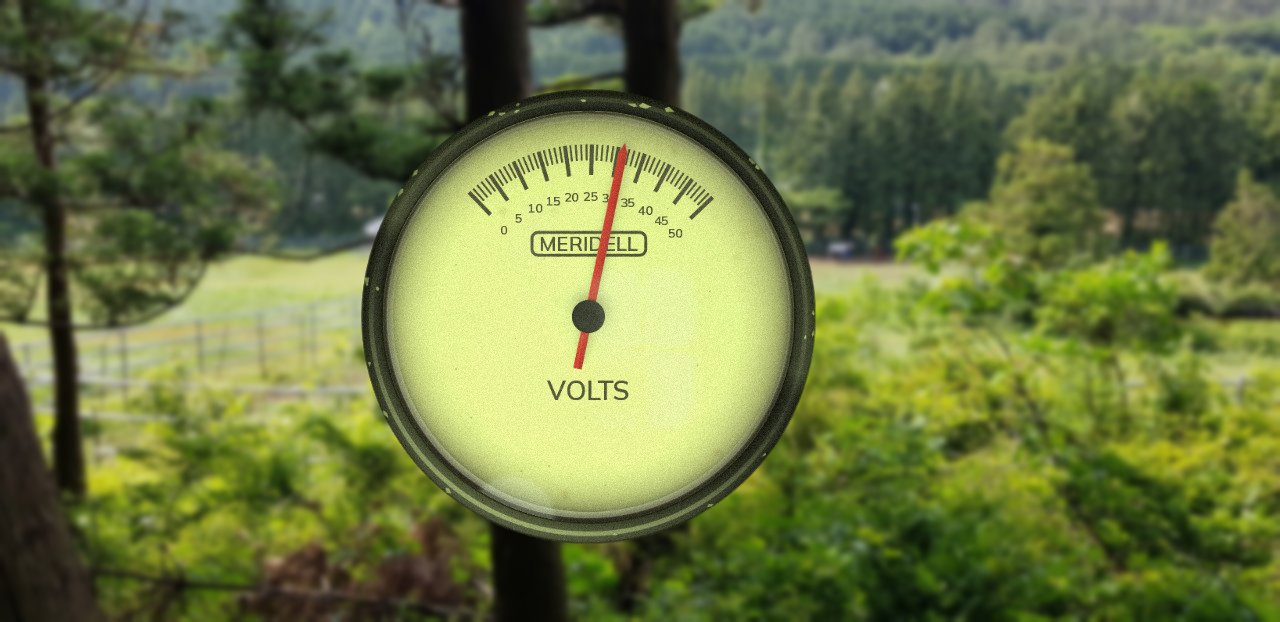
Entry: 31,V
